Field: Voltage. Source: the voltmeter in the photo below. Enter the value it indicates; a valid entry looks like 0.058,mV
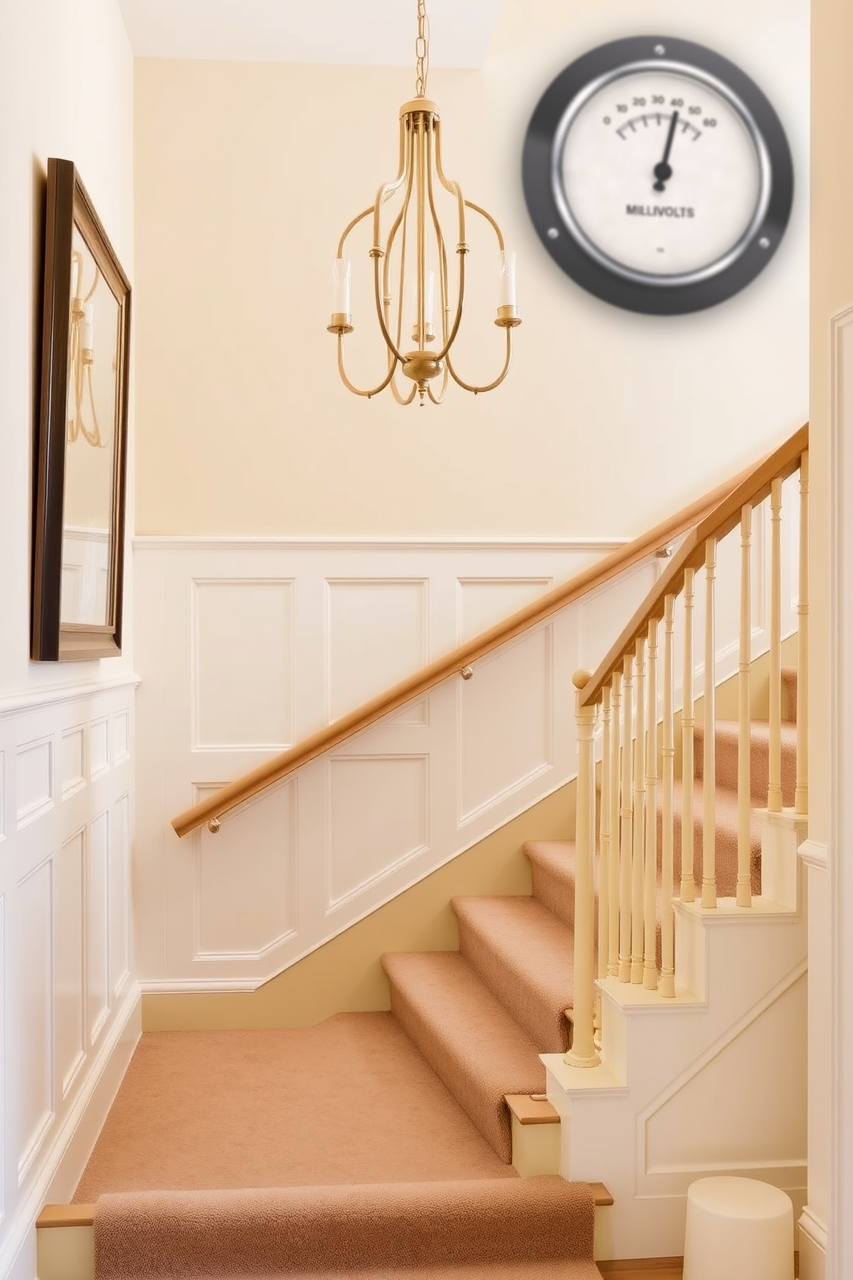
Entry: 40,mV
